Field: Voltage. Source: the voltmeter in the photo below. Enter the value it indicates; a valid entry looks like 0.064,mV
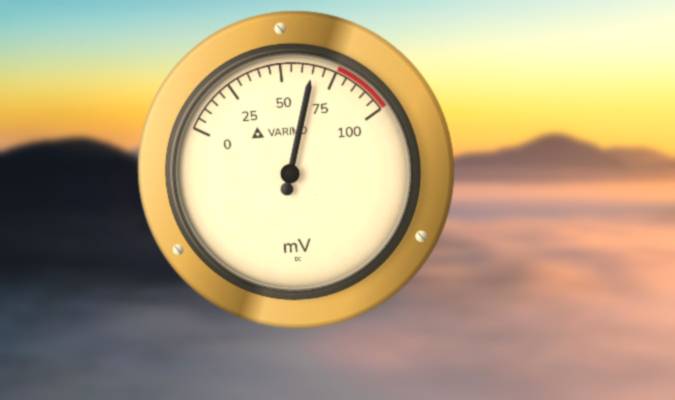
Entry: 65,mV
